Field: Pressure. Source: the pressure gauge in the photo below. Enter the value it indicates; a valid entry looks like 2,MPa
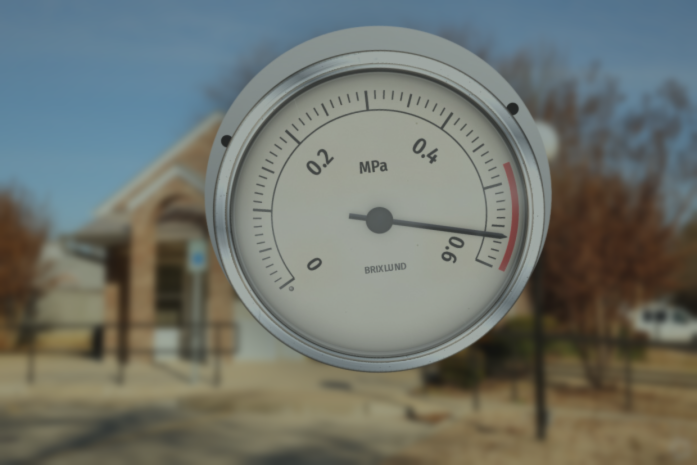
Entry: 0.56,MPa
